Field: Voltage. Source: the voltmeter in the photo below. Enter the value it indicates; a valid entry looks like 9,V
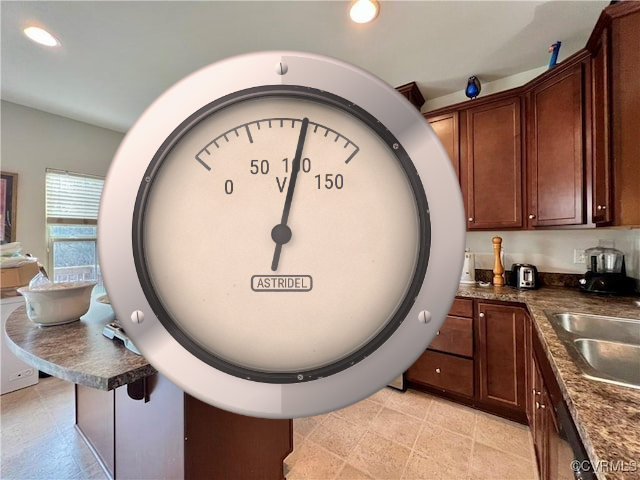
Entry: 100,V
